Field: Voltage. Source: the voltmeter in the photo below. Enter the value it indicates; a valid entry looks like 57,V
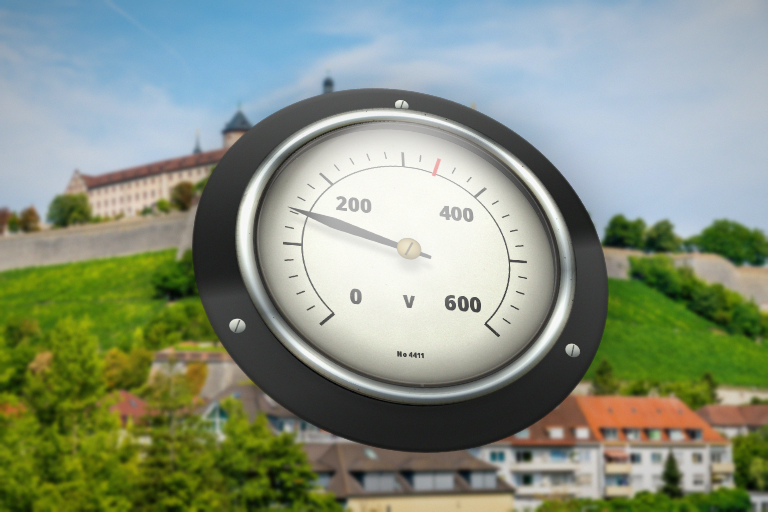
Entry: 140,V
